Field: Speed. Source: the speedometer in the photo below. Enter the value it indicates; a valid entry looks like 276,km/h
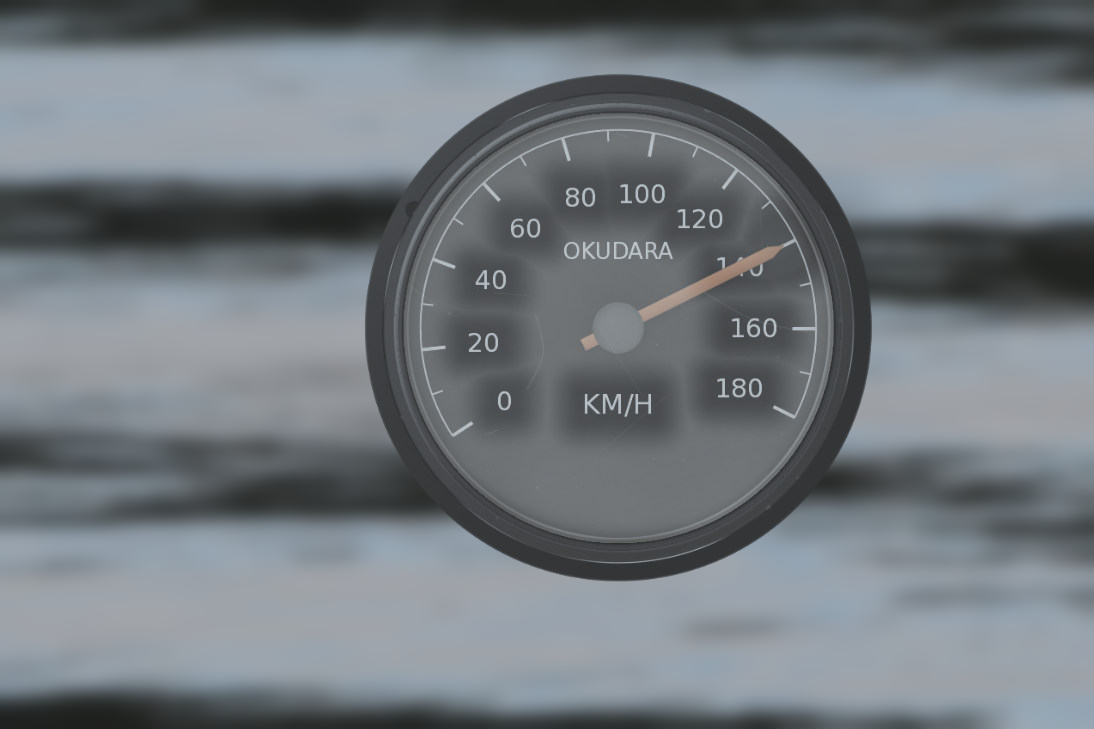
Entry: 140,km/h
